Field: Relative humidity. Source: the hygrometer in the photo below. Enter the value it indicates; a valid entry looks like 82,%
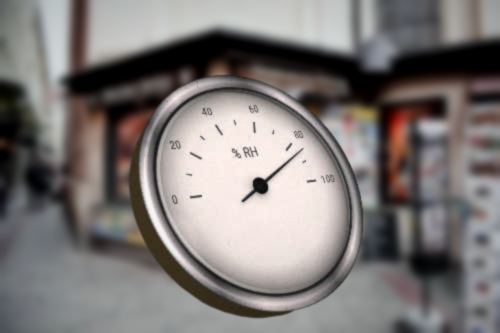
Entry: 85,%
